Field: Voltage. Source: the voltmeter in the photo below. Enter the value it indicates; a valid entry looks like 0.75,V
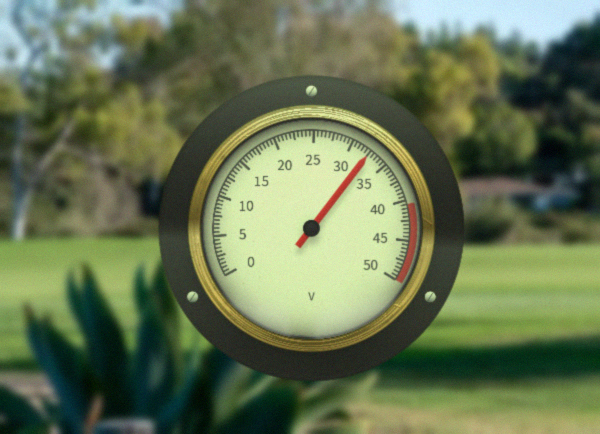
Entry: 32.5,V
